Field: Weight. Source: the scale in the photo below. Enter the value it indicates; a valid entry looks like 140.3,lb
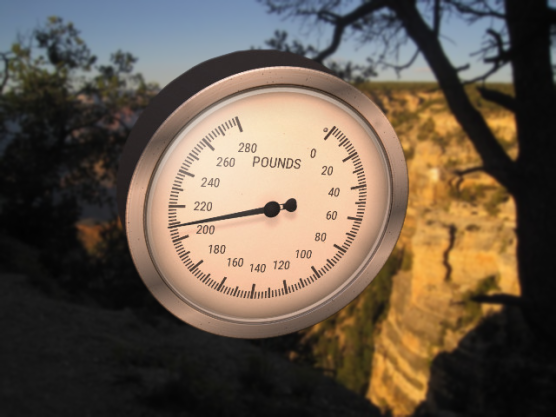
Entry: 210,lb
